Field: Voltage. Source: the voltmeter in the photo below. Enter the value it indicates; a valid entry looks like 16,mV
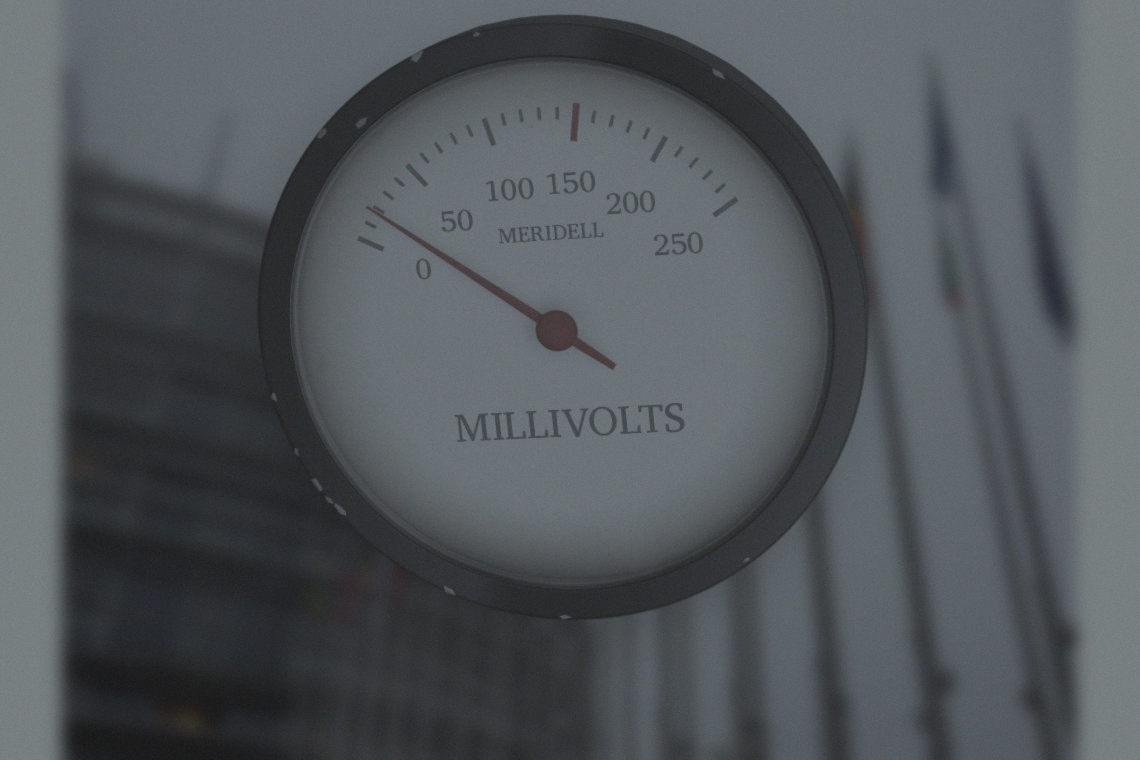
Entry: 20,mV
